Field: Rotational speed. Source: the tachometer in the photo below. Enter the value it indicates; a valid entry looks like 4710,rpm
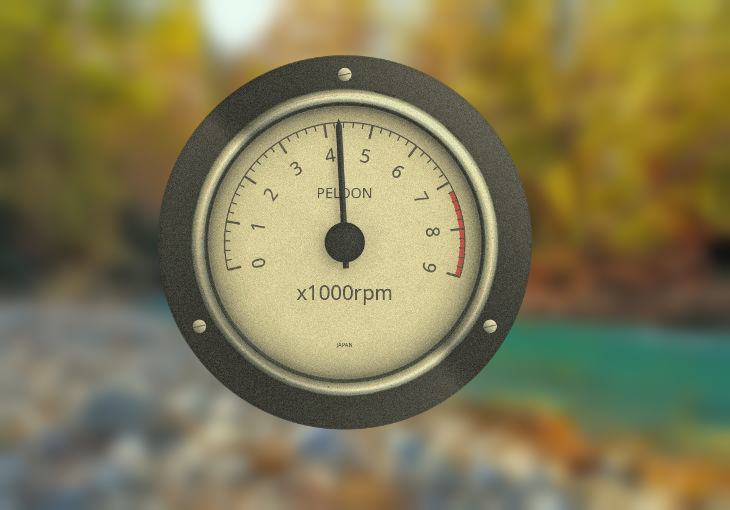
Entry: 4300,rpm
